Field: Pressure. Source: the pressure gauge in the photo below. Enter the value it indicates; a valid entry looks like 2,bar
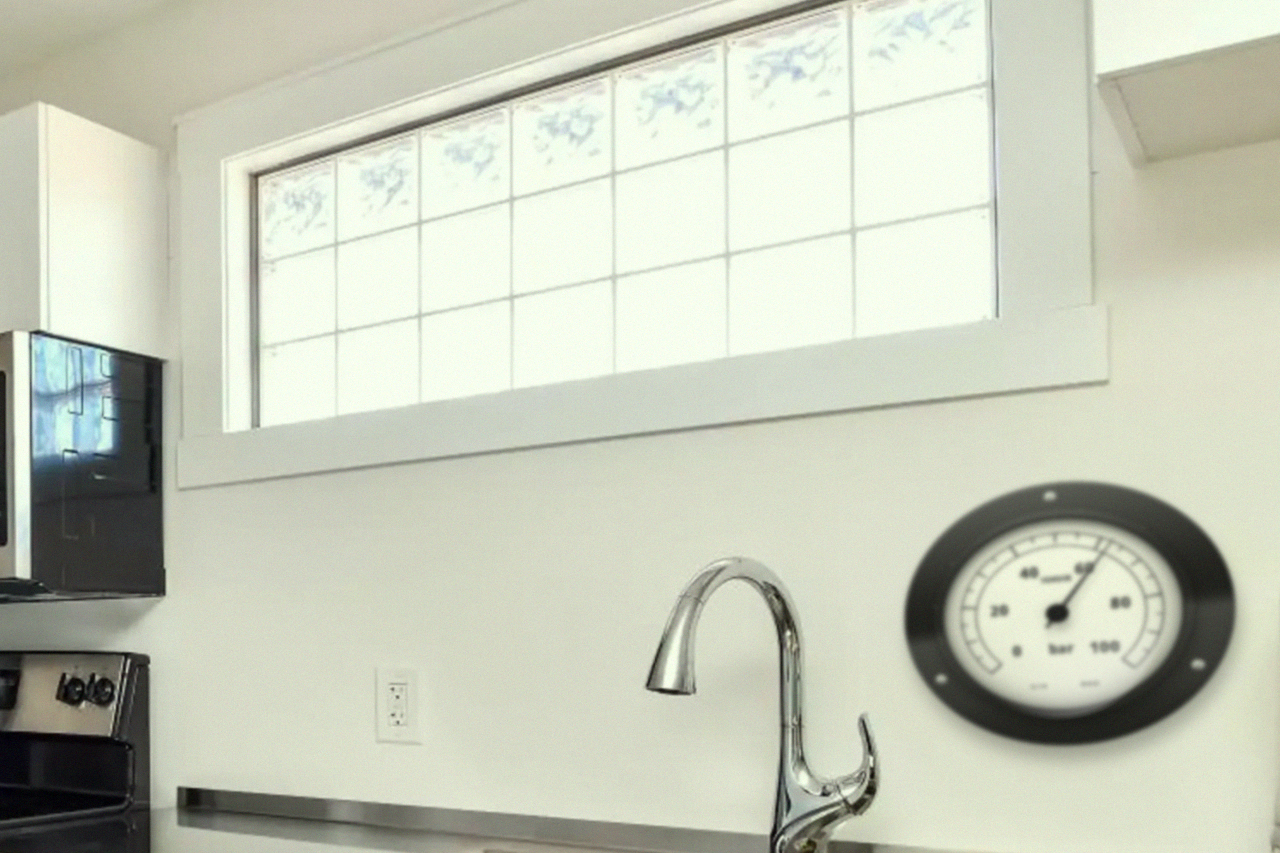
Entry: 62.5,bar
